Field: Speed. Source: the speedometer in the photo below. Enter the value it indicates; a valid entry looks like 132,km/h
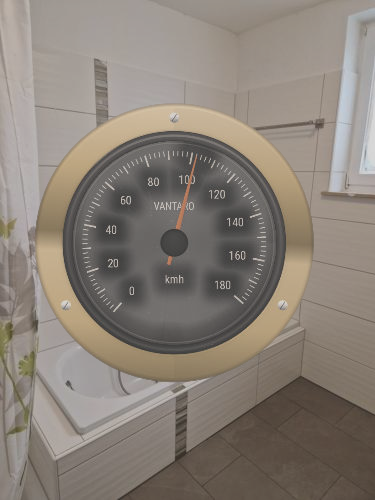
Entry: 102,km/h
